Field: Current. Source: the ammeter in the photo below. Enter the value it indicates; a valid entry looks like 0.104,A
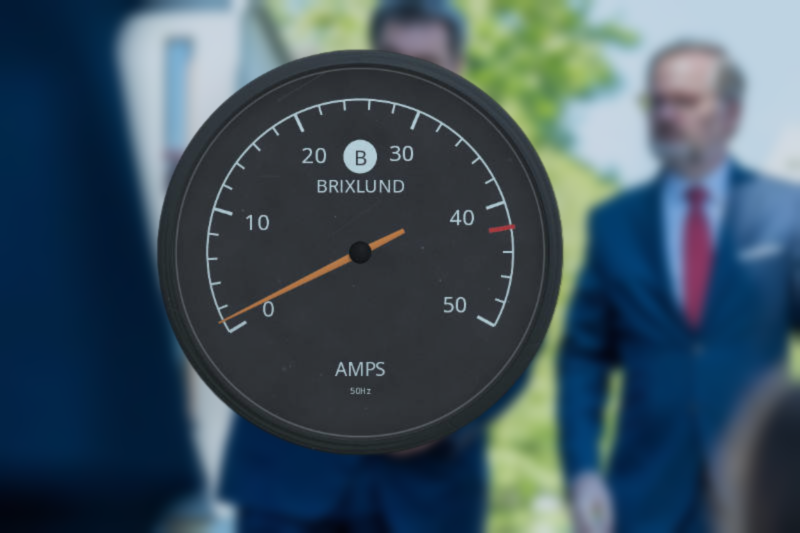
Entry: 1,A
